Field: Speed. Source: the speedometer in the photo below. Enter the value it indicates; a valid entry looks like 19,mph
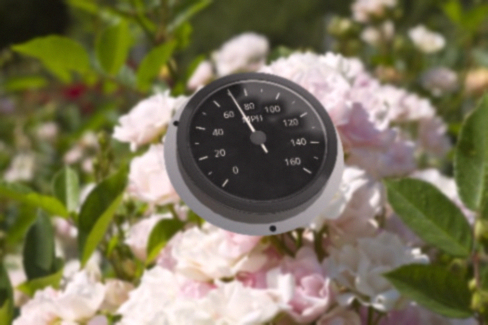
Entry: 70,mph
